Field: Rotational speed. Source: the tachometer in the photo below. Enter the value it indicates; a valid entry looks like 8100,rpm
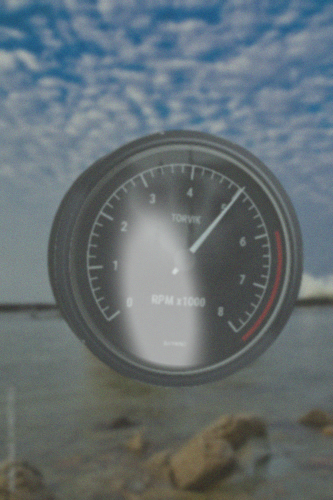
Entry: 5000,rpm
